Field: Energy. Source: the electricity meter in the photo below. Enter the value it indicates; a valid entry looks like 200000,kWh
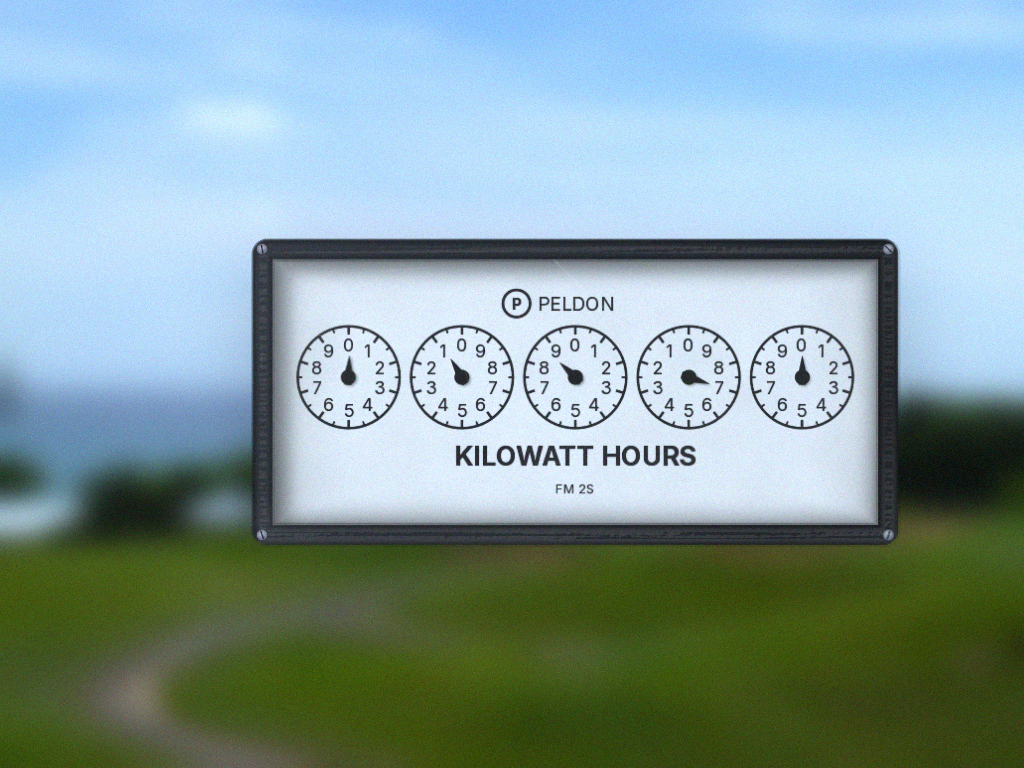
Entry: 870,kWh
